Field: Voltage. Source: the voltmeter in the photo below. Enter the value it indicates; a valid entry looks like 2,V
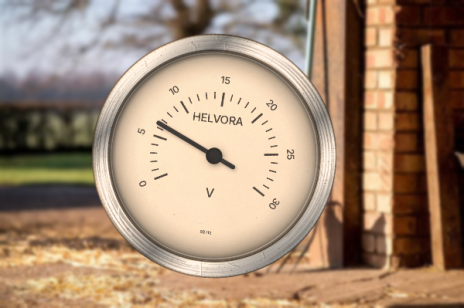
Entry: 6.5,V
